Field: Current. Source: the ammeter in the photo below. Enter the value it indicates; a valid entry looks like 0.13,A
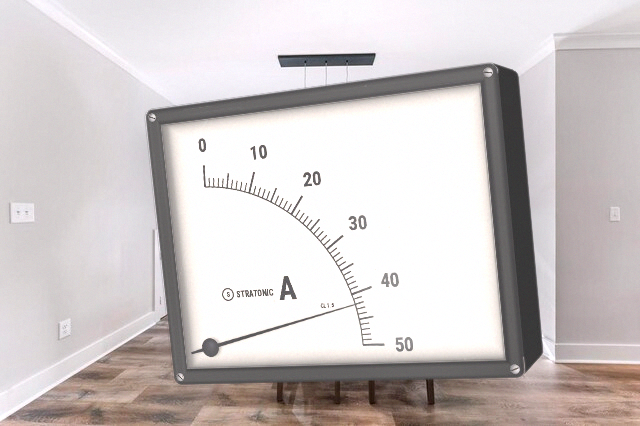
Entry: 42,A
